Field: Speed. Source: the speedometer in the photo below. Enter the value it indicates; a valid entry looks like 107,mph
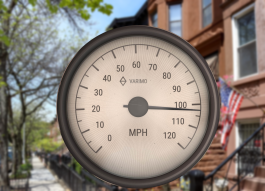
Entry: 102.5,mph
